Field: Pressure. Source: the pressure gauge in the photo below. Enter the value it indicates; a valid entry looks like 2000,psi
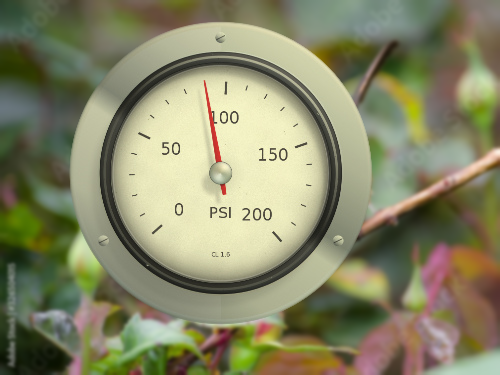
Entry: 90,psi
